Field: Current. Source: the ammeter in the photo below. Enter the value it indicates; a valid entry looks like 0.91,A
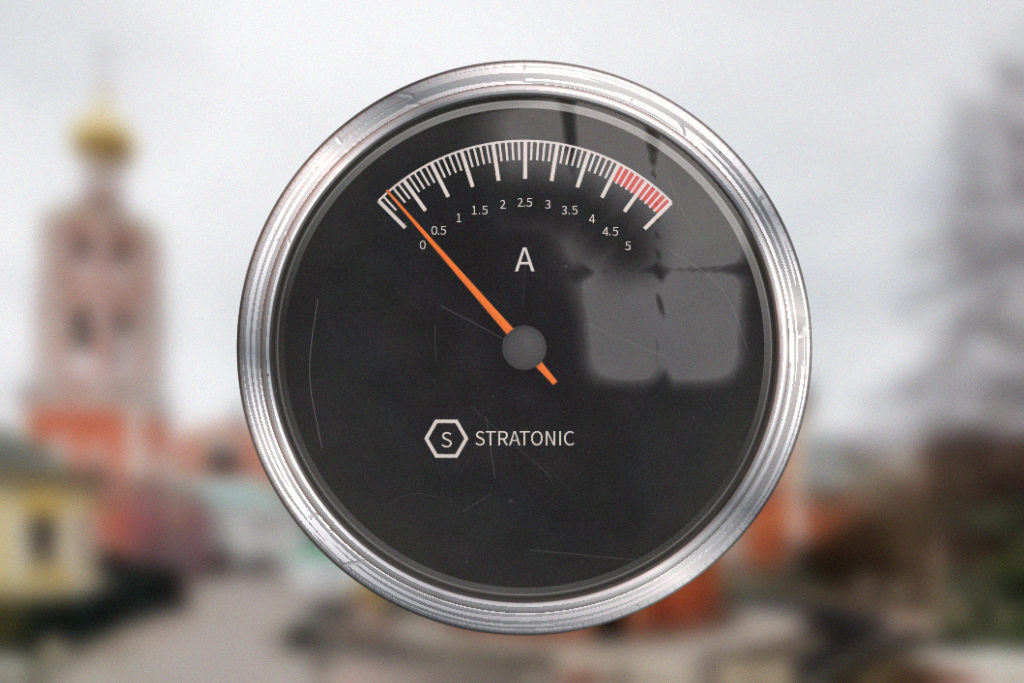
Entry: 0.2,A
